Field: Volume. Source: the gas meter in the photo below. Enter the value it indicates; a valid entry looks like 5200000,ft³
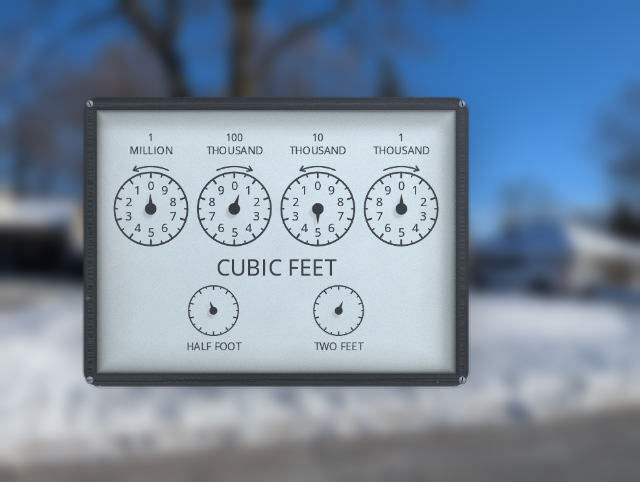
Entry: 5000,ft³
